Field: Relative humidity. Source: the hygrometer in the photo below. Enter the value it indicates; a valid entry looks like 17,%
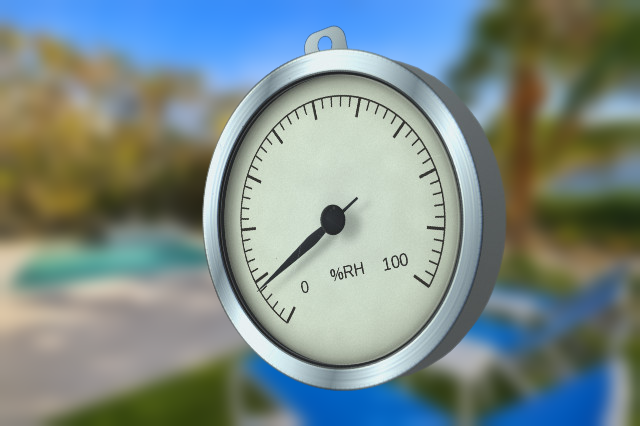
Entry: 8,%
